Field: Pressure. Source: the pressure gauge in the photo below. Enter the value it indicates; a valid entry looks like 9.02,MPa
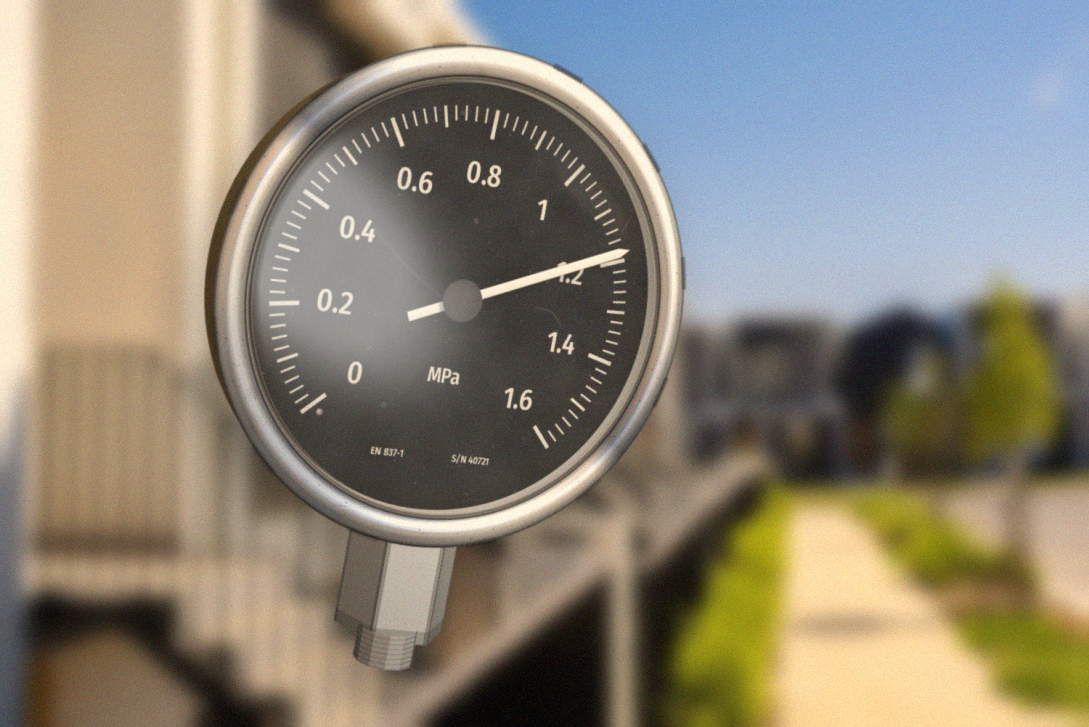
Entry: 1.18,MPa
